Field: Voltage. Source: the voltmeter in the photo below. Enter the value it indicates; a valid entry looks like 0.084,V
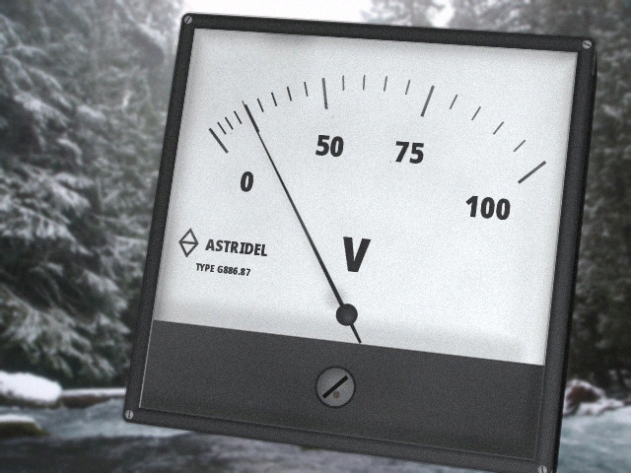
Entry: 25,V
